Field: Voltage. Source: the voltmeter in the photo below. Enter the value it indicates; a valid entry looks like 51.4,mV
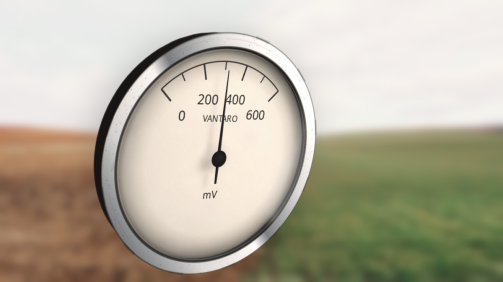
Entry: 300,mV
